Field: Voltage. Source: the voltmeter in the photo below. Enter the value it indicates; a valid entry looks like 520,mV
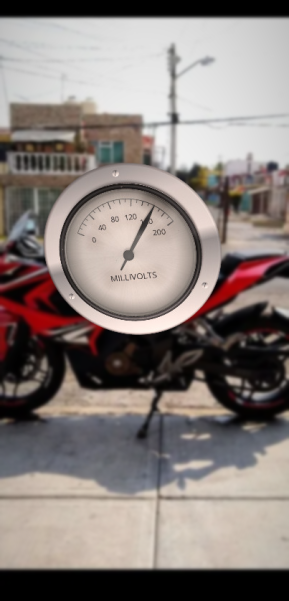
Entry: 160,mV
